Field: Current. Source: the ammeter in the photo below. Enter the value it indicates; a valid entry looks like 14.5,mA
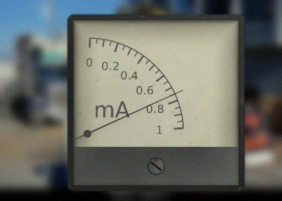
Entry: 0.75,mA
